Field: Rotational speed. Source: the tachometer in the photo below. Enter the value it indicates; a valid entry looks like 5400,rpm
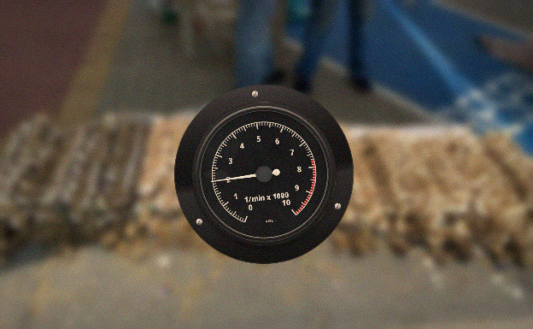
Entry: 2000,rpm
